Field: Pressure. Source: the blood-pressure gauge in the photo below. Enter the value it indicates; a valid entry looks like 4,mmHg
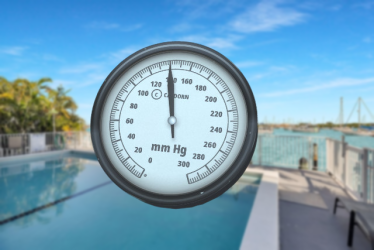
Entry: 140,mmHg
